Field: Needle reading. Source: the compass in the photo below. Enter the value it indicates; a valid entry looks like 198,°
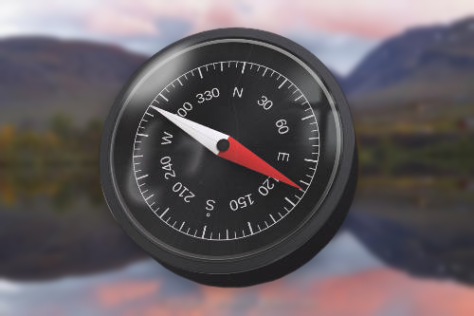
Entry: 110,°
